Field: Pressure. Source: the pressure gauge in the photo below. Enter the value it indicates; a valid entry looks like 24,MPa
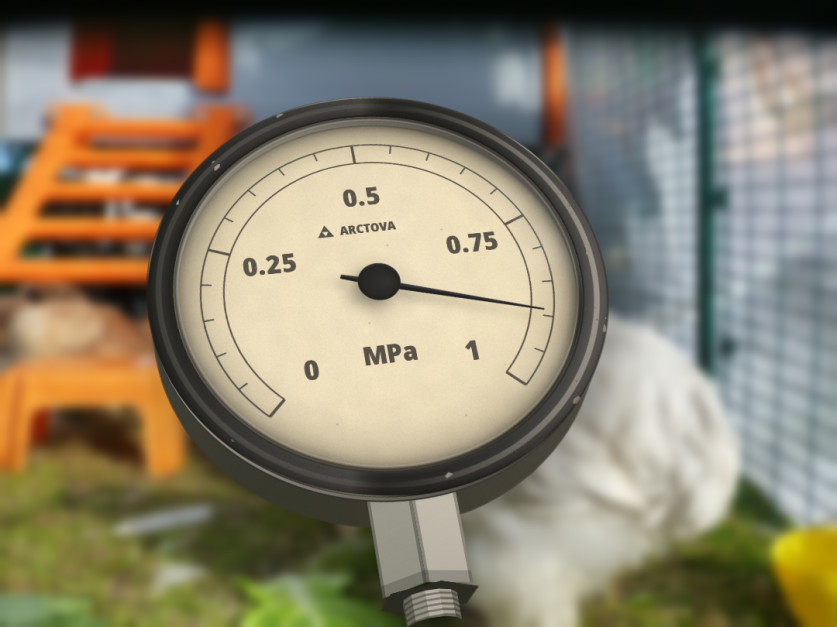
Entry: 0.9,MPa
